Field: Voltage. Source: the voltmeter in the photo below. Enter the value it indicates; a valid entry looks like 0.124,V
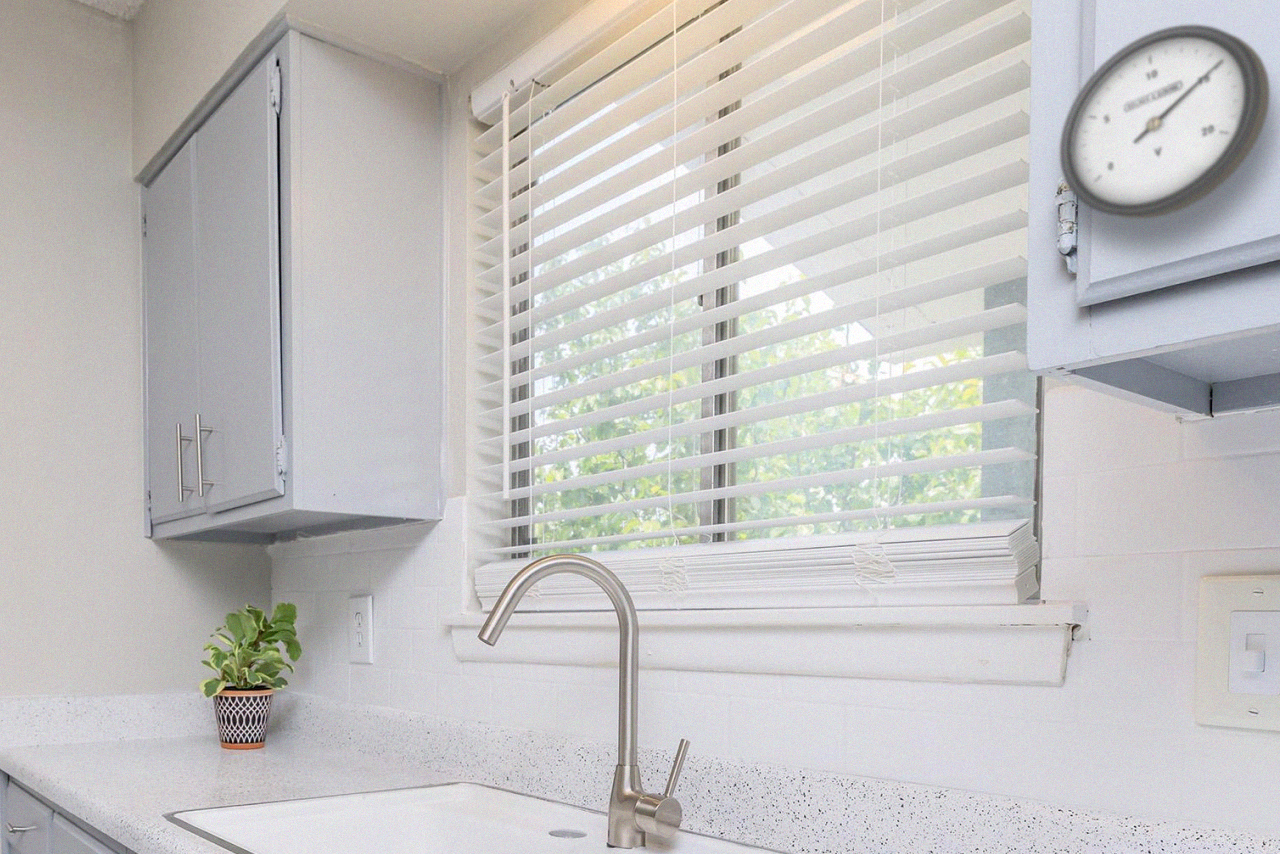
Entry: 15,V
